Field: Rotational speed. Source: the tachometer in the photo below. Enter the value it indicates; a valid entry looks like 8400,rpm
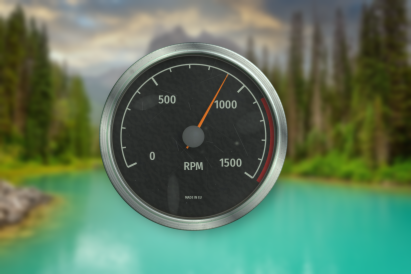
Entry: 900,rpm
